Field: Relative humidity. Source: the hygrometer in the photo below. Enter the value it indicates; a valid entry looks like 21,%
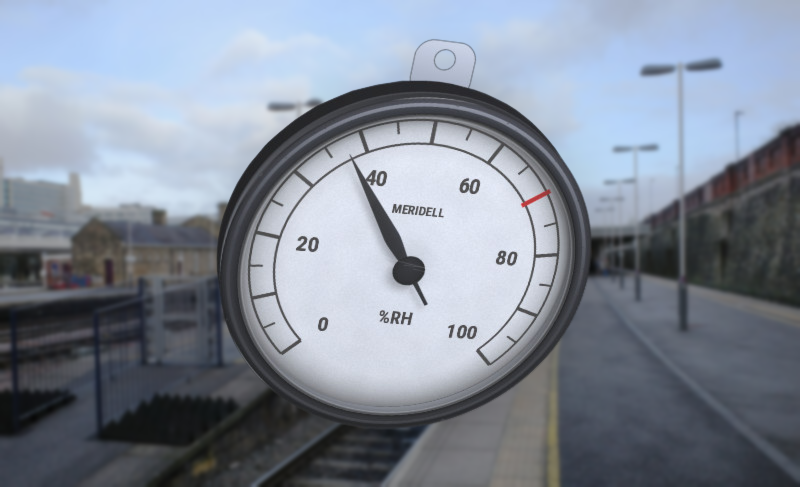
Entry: 37.5,%
